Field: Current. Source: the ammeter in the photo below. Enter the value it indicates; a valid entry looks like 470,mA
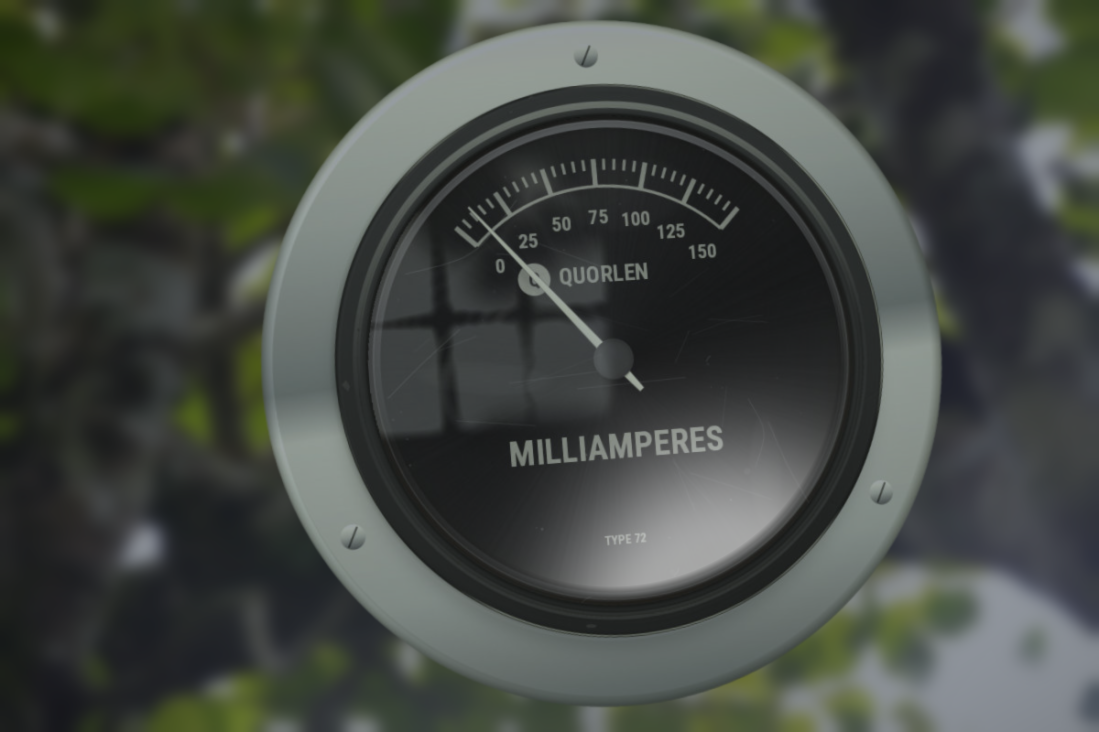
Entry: 10,mA
